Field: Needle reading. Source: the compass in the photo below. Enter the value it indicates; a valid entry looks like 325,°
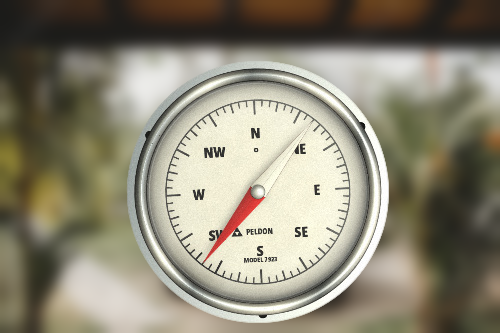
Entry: 220,°
